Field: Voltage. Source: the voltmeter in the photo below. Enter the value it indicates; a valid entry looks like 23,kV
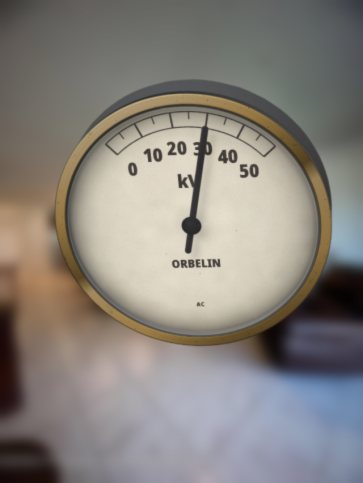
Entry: 30,kV
